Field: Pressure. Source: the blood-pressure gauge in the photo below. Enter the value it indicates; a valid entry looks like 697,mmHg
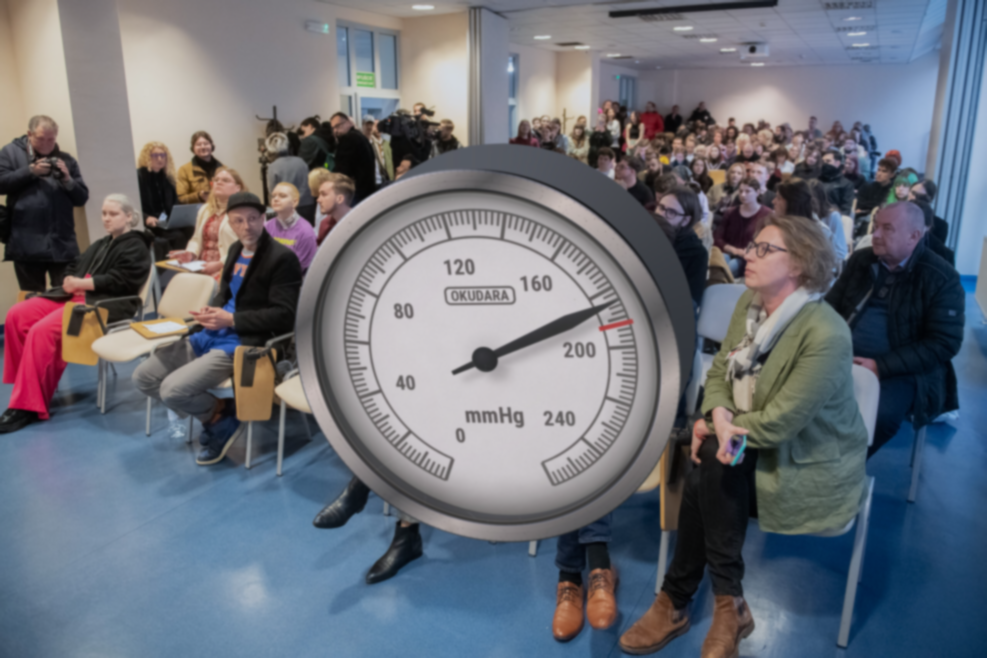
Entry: 184,mmHg
